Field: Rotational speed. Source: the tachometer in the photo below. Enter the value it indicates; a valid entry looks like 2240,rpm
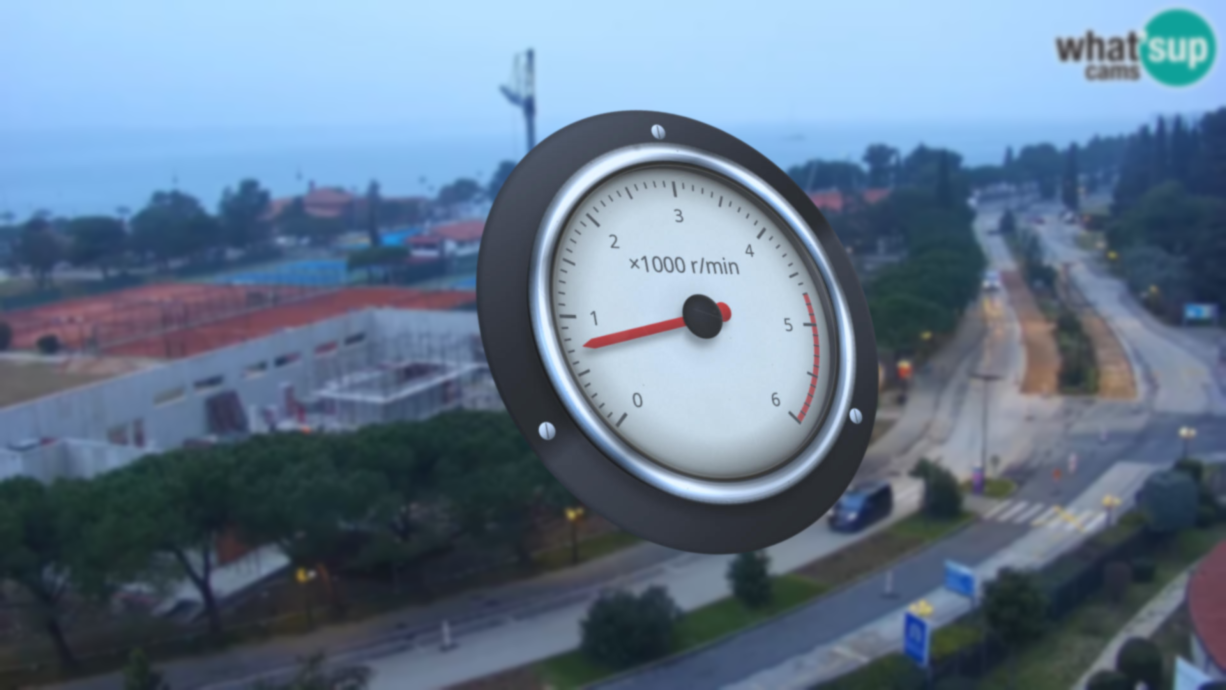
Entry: 700,rpm
